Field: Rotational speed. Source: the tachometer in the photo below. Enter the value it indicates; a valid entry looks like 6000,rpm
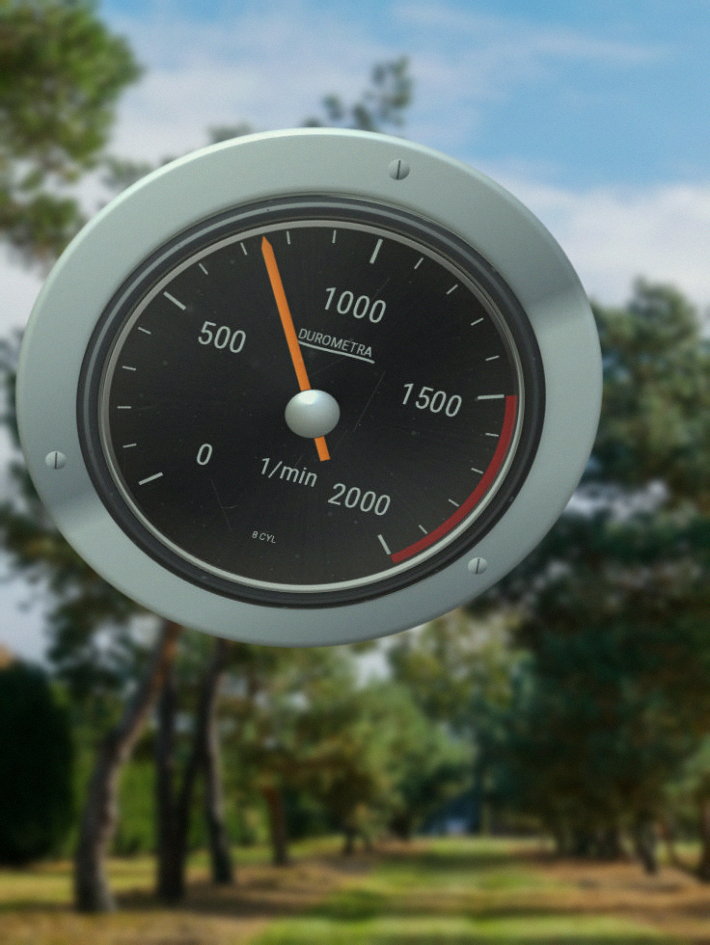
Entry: 750,rpm
